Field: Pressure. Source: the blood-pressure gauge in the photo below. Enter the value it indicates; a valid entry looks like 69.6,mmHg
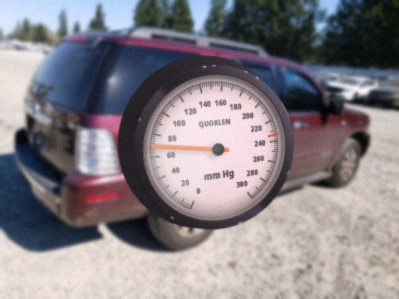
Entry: 70,mmHg
